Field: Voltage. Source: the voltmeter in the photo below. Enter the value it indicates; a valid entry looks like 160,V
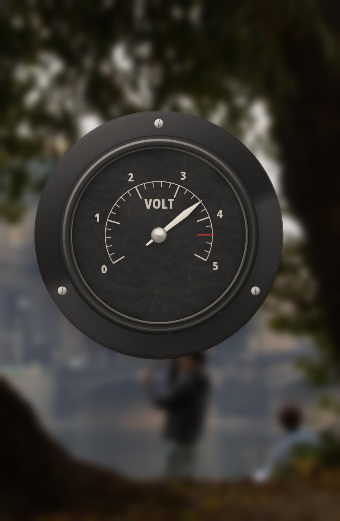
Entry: 3.6,V
